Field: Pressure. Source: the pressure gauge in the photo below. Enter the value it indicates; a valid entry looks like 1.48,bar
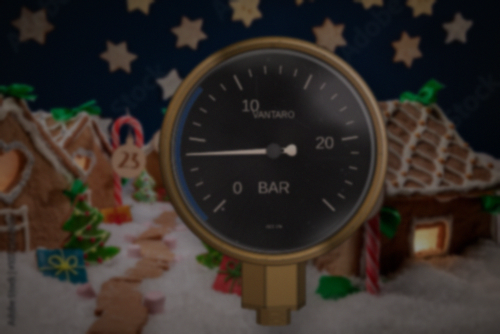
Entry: 4,bar
